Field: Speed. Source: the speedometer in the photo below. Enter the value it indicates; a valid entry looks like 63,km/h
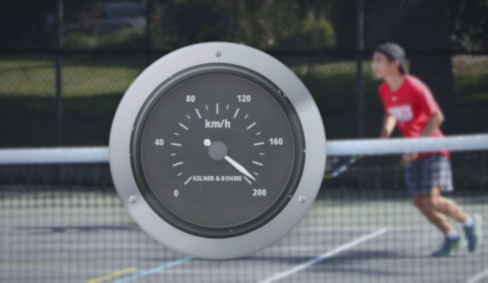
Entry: 195,km/h
